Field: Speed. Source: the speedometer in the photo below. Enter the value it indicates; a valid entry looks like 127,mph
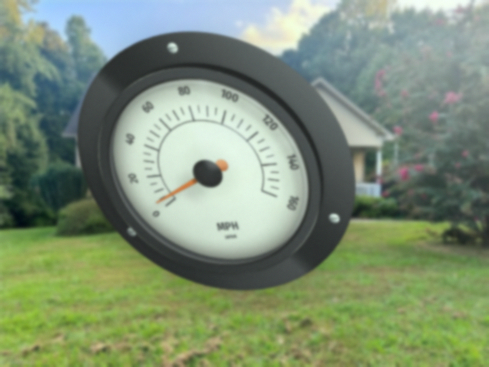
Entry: 5,mph
